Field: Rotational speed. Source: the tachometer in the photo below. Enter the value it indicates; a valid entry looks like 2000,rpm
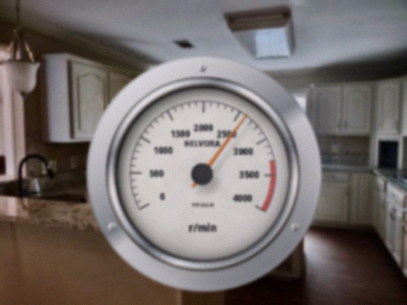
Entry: 2600,rpm
